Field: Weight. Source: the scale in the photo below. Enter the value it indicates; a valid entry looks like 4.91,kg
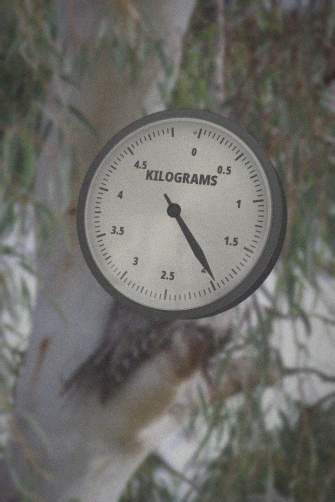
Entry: 1.95,kg
